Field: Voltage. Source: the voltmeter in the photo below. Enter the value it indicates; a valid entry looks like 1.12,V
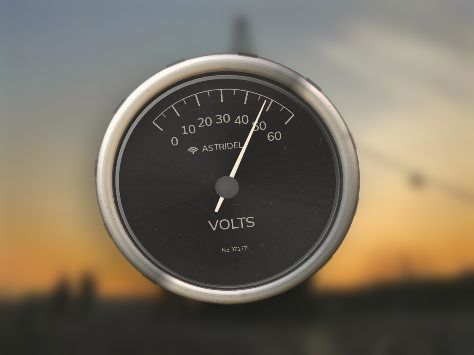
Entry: 47.5,V
